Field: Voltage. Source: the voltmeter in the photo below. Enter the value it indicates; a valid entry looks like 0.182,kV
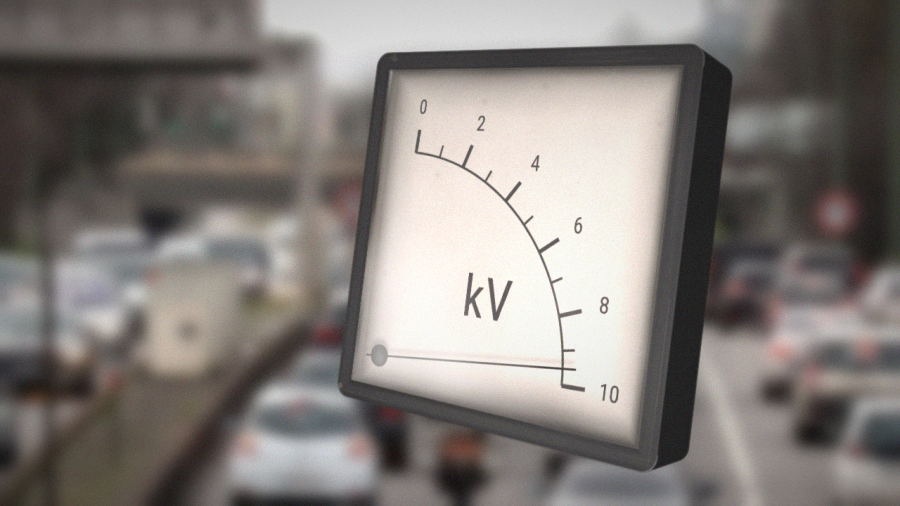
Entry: 9.5,kV
